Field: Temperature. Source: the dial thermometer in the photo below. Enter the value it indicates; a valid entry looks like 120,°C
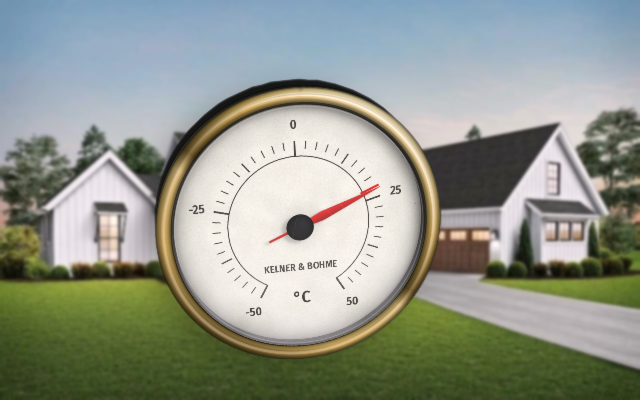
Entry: 22.5,°C
